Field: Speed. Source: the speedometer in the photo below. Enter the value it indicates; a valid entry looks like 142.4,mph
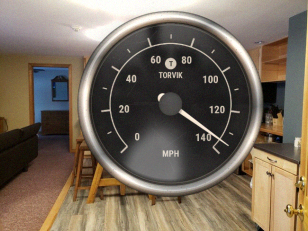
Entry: 135,mph
